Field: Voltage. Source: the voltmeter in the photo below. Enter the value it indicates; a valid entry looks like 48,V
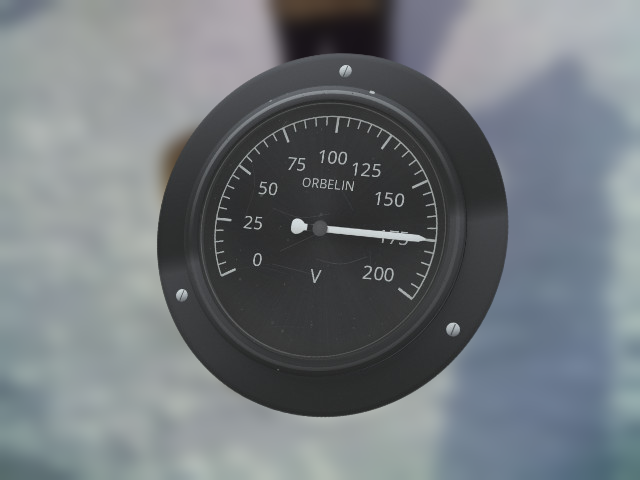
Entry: 175,V
